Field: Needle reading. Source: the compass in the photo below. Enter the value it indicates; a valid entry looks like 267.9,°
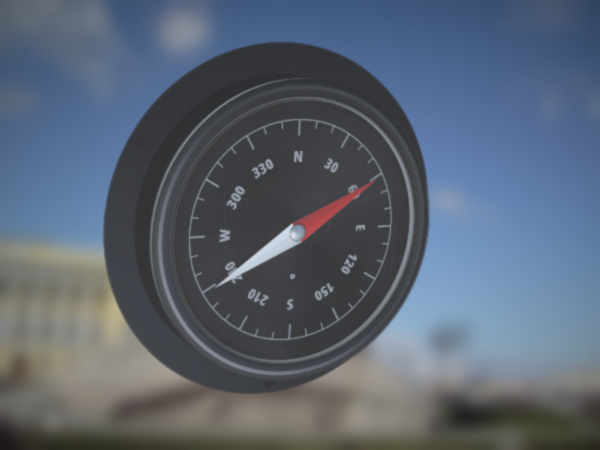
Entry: 60,°
